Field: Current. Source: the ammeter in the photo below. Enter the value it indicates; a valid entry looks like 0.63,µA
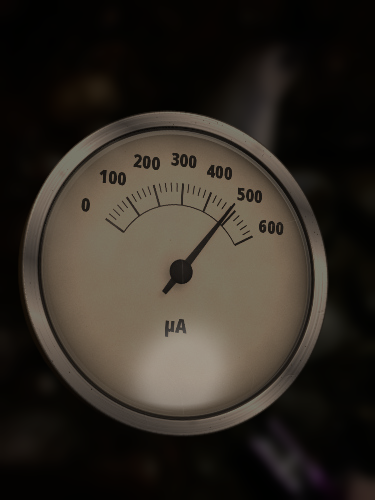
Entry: 480,µA
